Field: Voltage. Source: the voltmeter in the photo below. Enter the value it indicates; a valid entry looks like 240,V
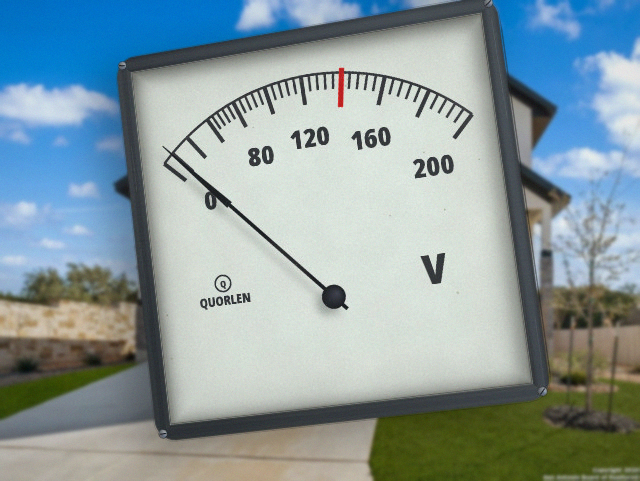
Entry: 20,V
